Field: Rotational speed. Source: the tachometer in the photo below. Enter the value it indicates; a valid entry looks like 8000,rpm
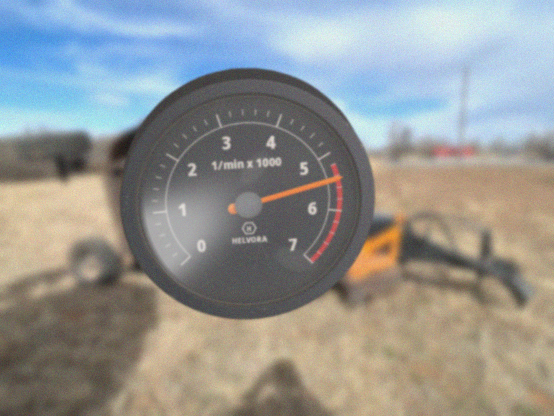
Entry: 5400,rpm
